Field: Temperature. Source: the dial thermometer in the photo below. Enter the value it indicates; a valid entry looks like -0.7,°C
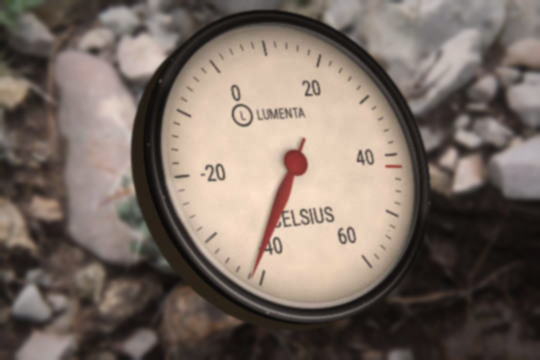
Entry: -38,°C
